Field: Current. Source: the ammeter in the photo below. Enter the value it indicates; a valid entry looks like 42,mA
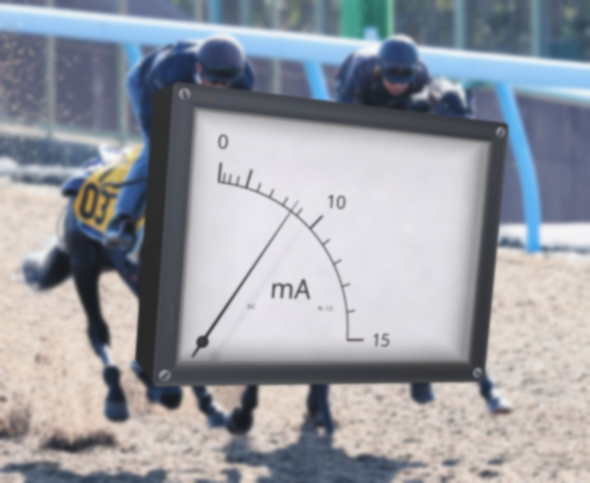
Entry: 8.5,mA
